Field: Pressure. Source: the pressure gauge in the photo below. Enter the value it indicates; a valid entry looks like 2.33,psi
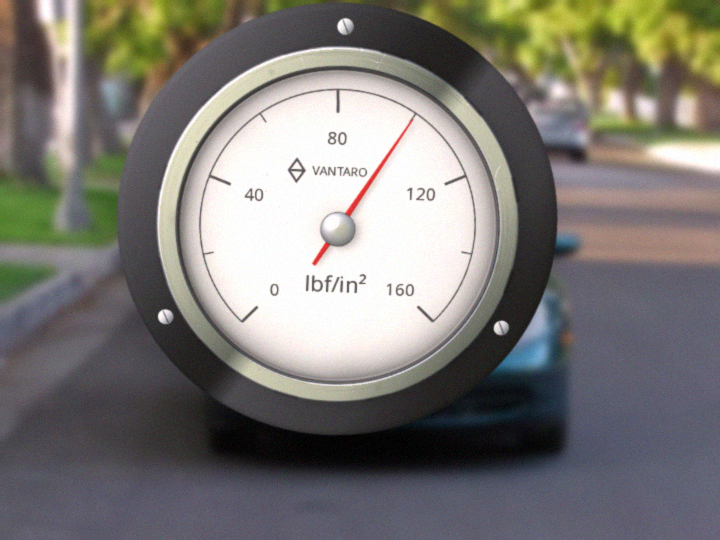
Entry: 100,psi
